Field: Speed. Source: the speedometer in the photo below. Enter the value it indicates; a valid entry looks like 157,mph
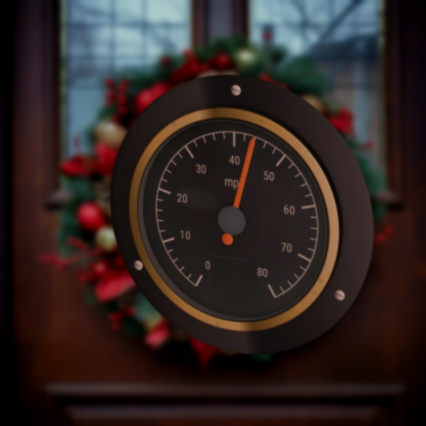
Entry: 44,mph
